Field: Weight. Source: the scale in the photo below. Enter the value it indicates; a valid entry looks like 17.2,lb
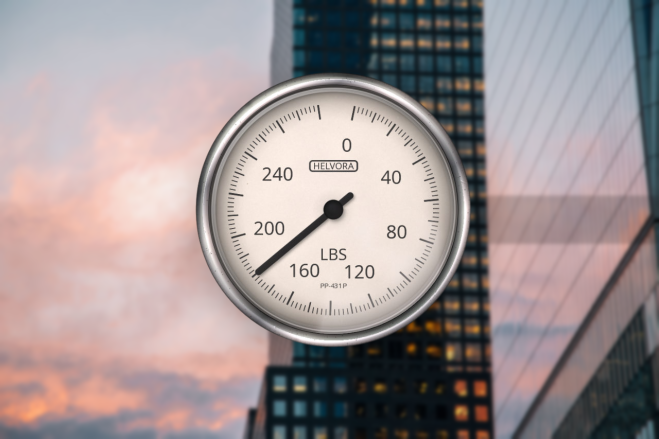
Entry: 180,lb
